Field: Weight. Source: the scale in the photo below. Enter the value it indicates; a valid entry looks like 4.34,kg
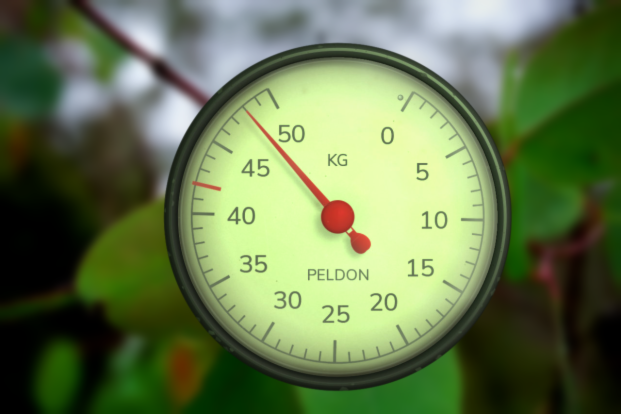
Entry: 48,kg
